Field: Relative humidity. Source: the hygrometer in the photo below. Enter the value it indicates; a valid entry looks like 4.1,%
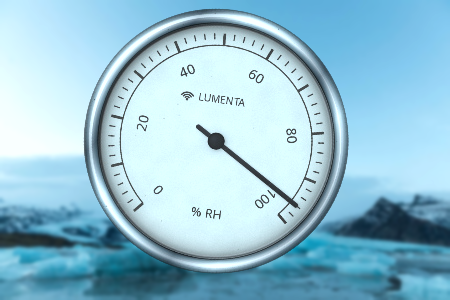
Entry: 96,%
